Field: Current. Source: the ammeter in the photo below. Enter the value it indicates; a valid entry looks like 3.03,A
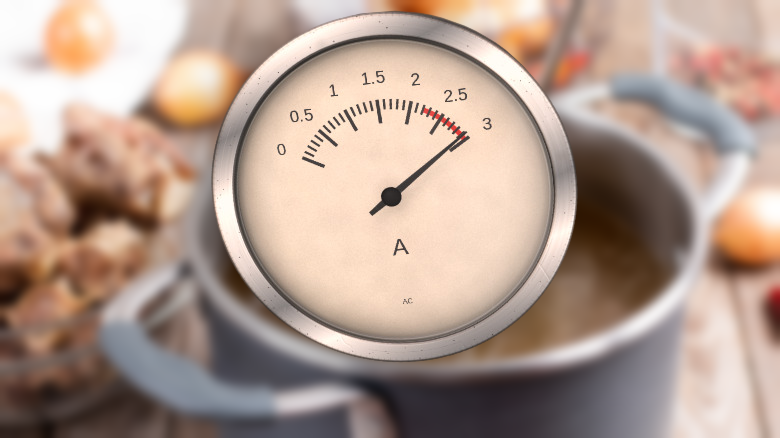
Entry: 2.9,A
